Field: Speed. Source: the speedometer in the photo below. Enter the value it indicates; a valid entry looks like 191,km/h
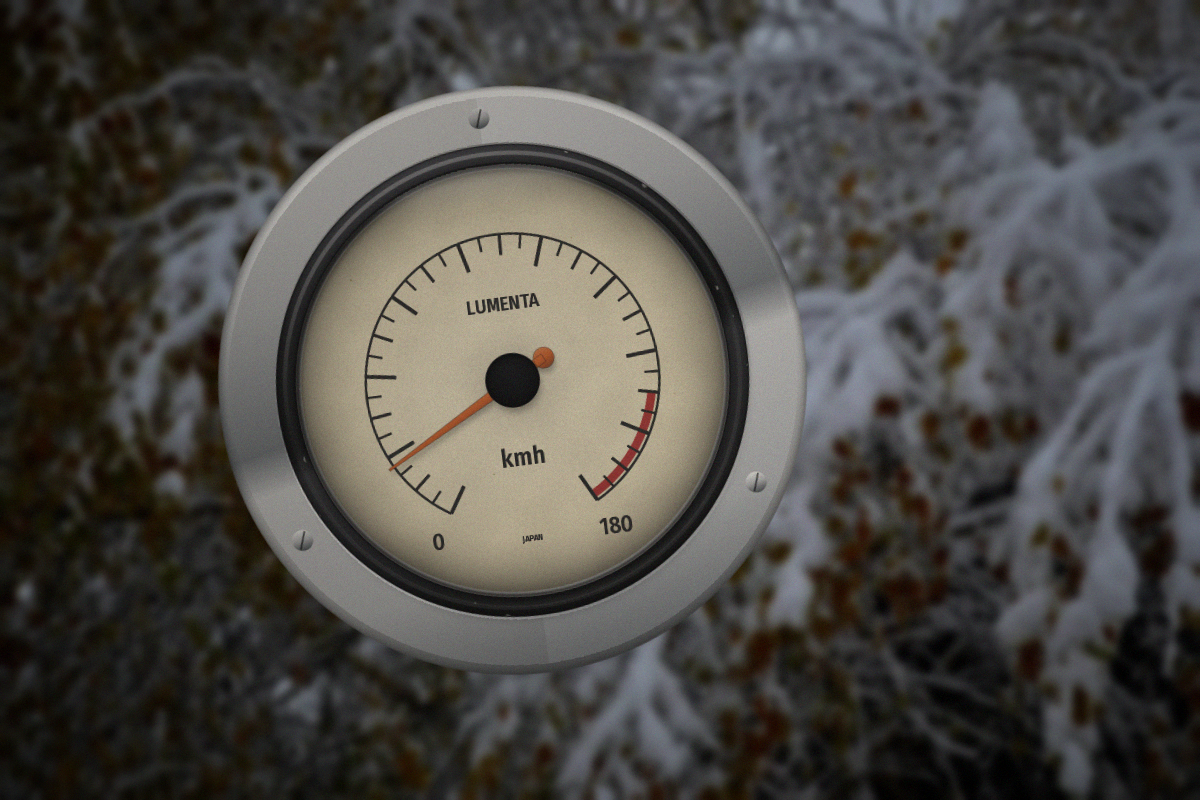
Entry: 17.5,km/h
